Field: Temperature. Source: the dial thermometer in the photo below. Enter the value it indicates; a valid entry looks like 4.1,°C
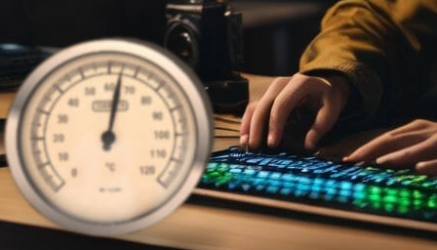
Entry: 65,°C
